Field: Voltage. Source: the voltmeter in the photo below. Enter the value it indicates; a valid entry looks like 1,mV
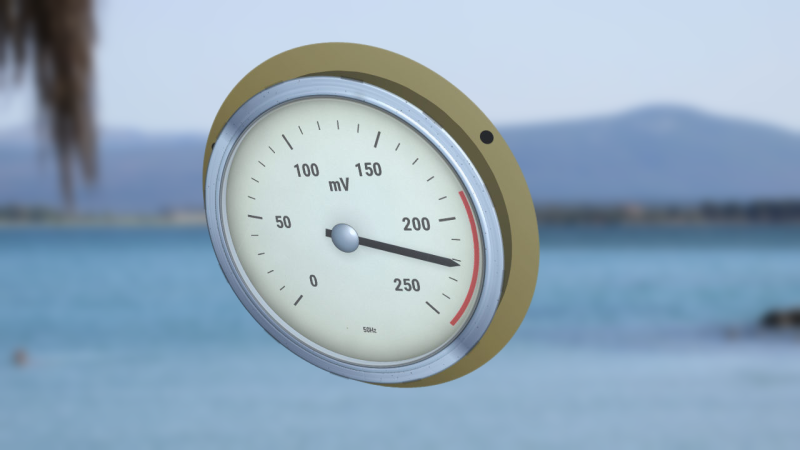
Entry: 220,mV
